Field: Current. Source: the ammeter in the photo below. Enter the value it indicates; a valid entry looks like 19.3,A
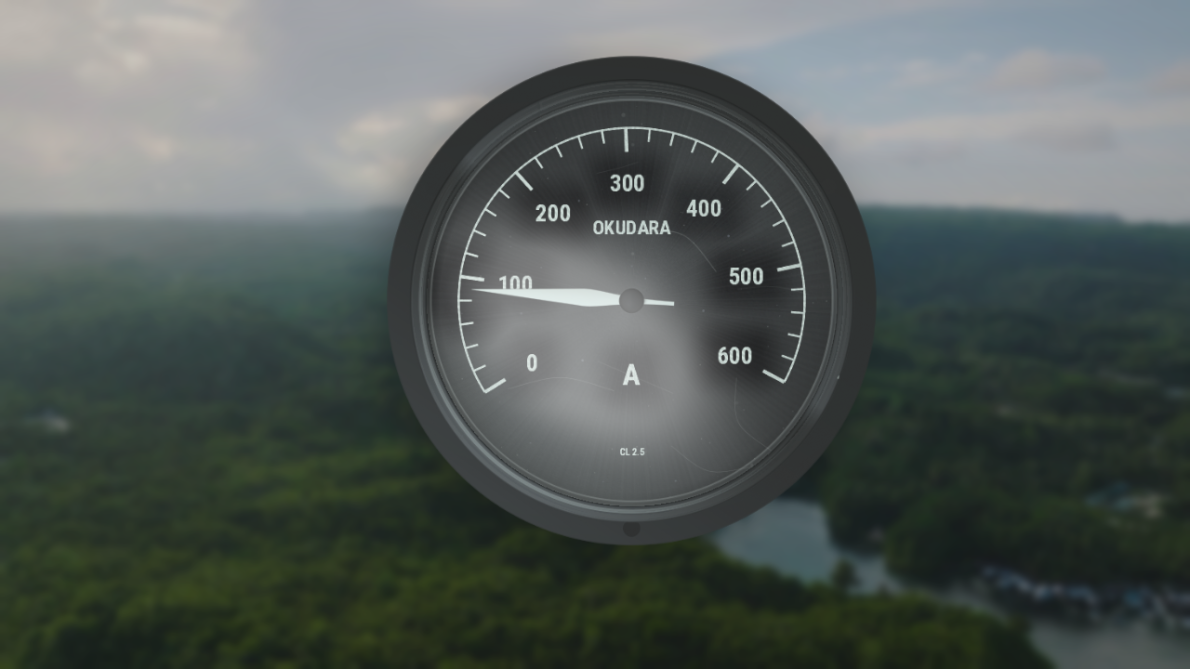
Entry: 90,A
